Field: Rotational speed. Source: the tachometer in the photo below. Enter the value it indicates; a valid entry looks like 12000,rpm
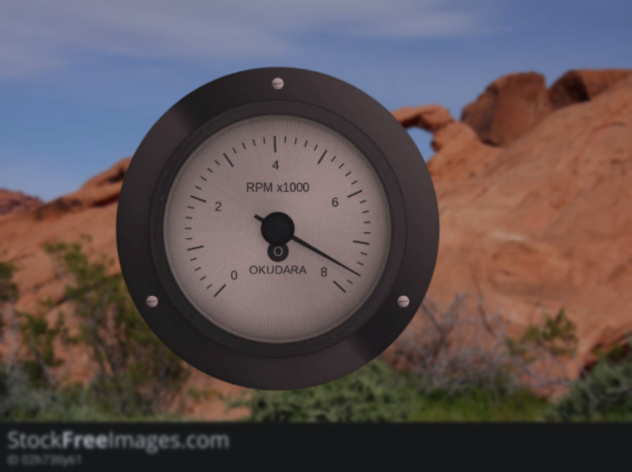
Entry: 7600,rpm
